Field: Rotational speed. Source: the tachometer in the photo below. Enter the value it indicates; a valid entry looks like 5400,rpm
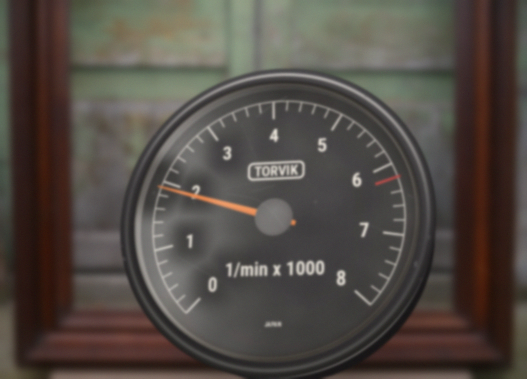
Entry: 1900,rpm
